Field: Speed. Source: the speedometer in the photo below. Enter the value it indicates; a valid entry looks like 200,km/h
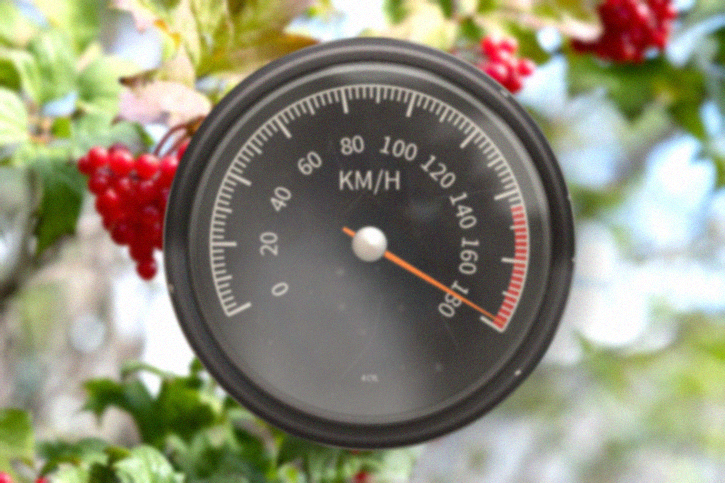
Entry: 178,km/h
